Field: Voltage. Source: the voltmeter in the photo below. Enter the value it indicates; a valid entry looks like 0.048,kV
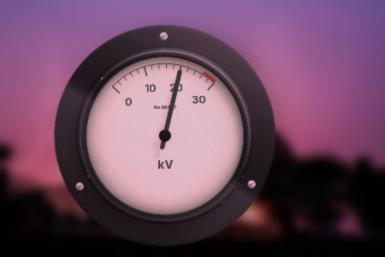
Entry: 20,kV
